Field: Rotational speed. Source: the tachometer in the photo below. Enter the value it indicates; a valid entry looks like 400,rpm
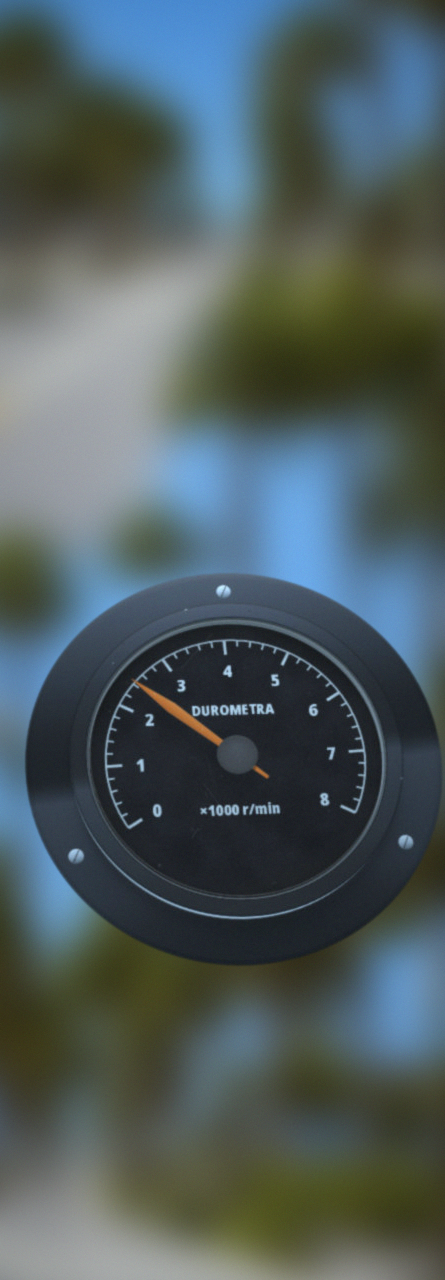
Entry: 2400,rpm
